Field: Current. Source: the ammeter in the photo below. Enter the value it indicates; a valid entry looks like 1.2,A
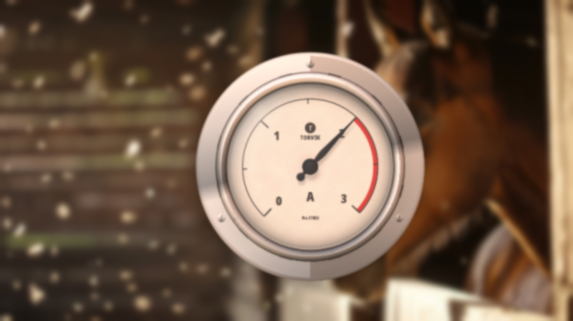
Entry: 2,A
